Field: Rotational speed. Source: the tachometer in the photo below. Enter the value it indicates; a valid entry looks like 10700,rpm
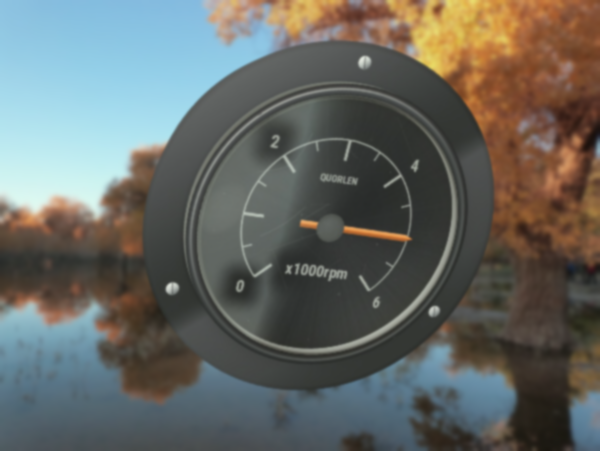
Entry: 5000,rpm
